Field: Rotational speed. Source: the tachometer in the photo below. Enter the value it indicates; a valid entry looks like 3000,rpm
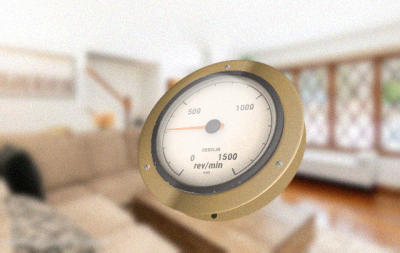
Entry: 300,rpm
